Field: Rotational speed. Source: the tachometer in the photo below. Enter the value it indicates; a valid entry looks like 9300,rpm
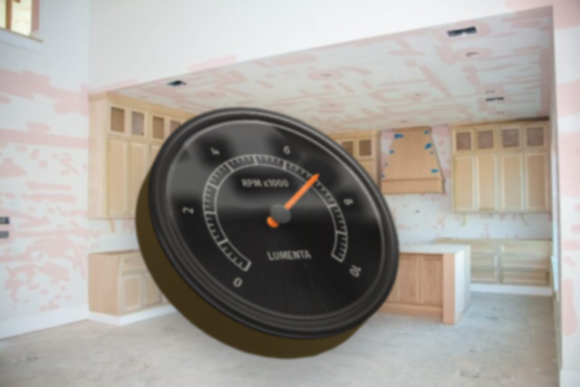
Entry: 7000,rpm
